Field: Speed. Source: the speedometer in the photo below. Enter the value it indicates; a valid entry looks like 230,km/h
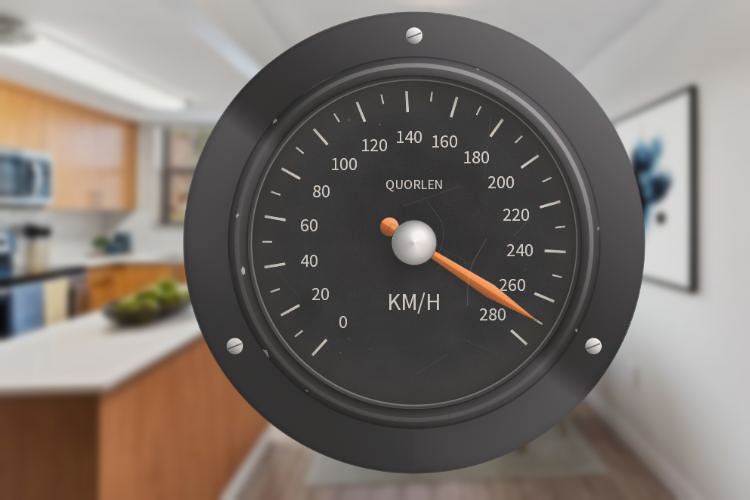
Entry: 270,km/h
